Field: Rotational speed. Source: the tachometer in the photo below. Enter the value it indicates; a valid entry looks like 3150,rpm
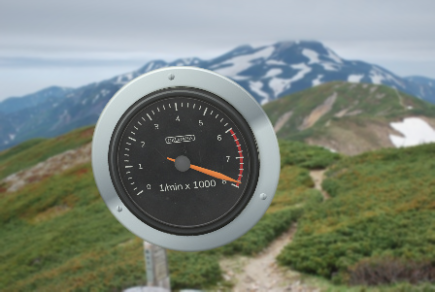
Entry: 7800,rpm
